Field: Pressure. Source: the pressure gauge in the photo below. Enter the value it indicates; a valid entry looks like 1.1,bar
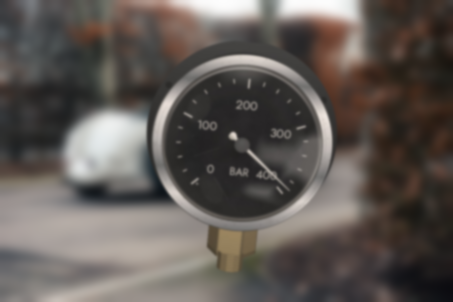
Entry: 390,bar
